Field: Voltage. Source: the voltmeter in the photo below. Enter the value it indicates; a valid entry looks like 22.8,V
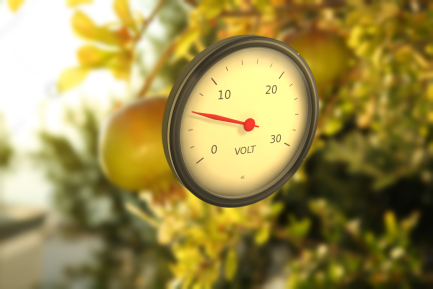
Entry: 6,V
